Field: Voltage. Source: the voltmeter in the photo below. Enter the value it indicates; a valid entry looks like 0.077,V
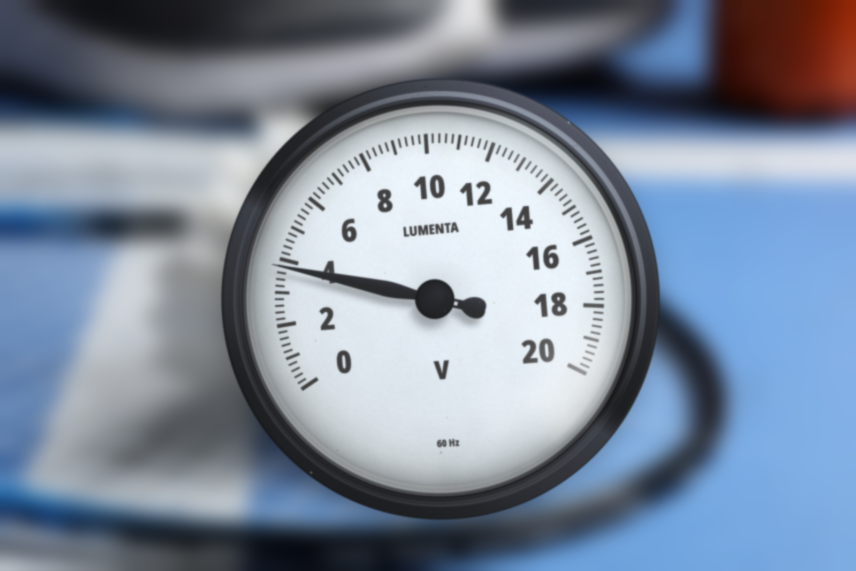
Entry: 3.8,V
